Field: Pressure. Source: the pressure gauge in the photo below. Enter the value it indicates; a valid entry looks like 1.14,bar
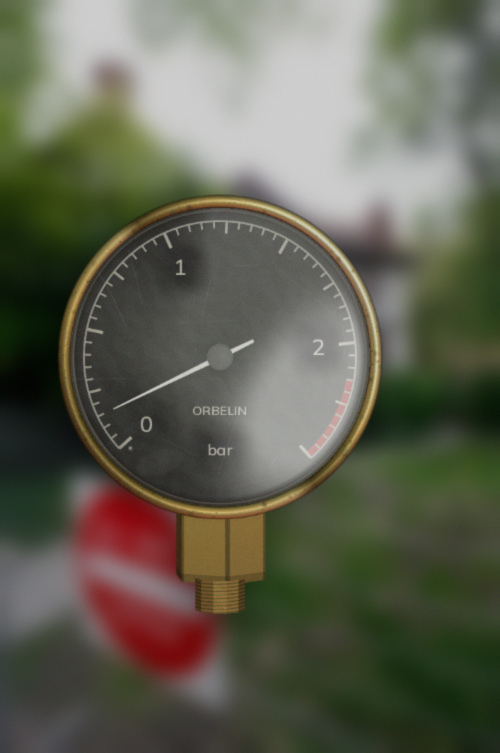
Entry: 0.15,bar
